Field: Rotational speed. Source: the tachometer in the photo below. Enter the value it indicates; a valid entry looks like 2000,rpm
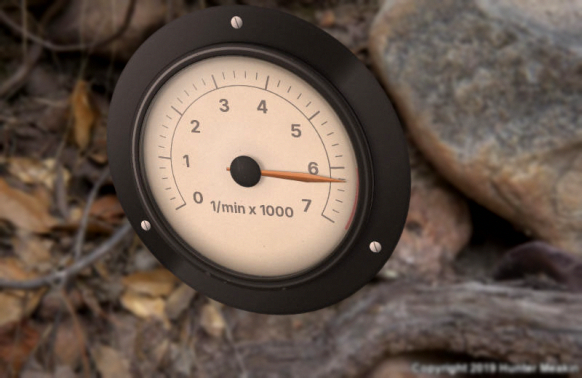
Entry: 6200,rpm
